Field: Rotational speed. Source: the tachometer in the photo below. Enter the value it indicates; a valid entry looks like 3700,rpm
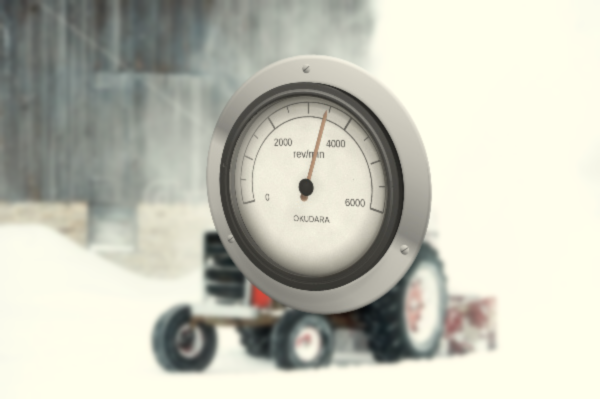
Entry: 3500,rpm
